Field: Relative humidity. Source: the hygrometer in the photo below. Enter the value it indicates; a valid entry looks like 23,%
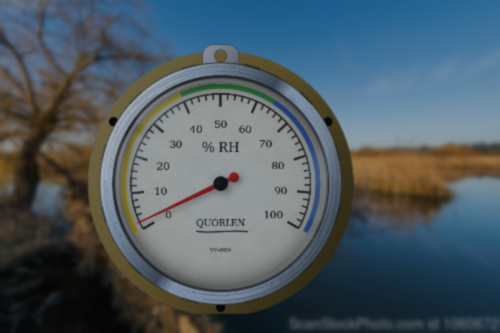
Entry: 2,%
